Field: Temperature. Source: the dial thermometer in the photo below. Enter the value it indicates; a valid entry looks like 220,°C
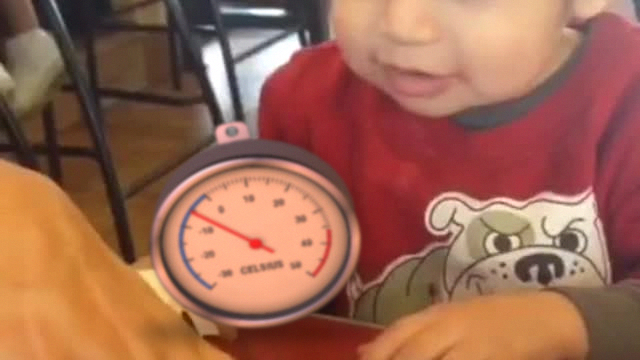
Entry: -5,°C
